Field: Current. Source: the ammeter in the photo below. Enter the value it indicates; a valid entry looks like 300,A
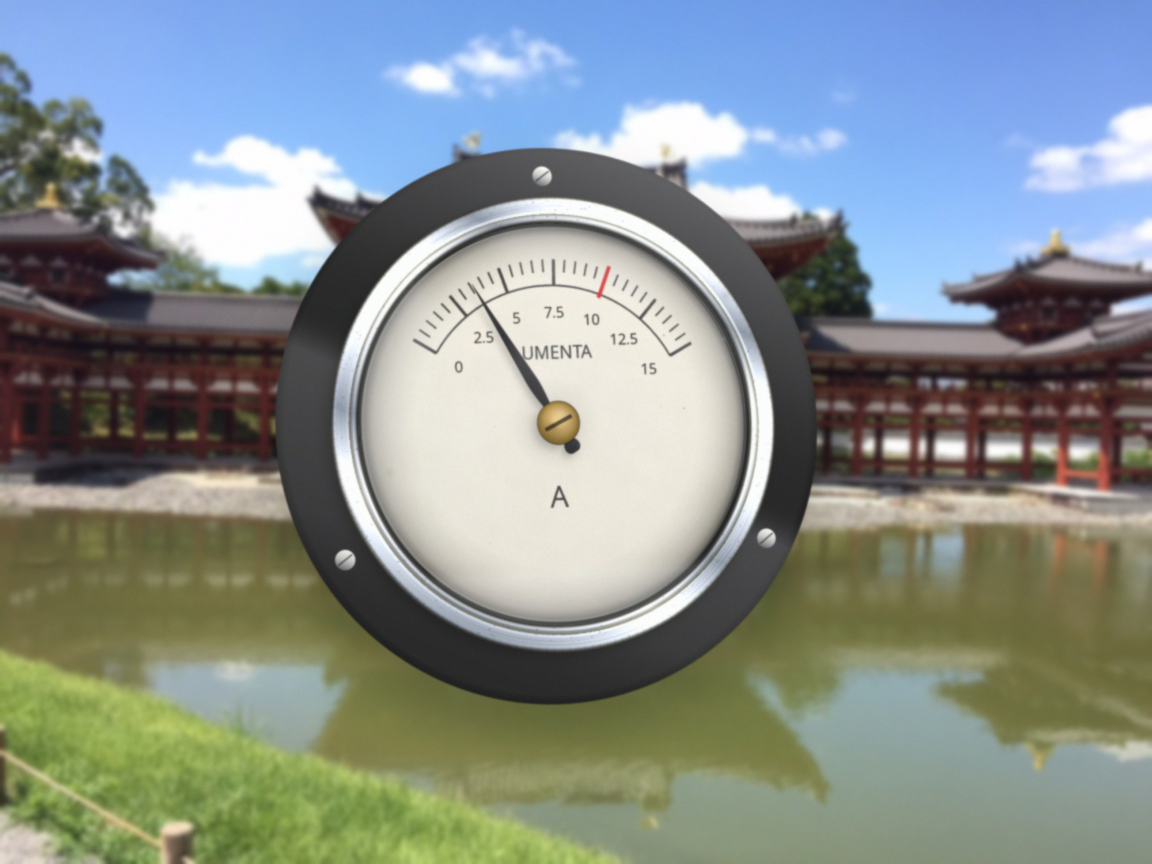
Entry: 3.5,A
